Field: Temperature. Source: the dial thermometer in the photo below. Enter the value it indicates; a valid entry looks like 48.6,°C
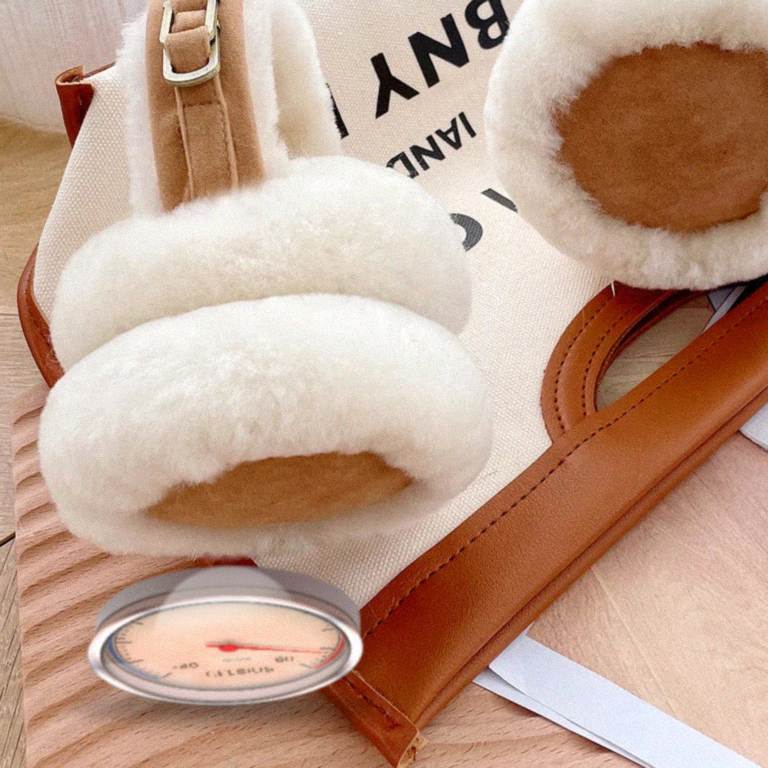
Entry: 50,°C
